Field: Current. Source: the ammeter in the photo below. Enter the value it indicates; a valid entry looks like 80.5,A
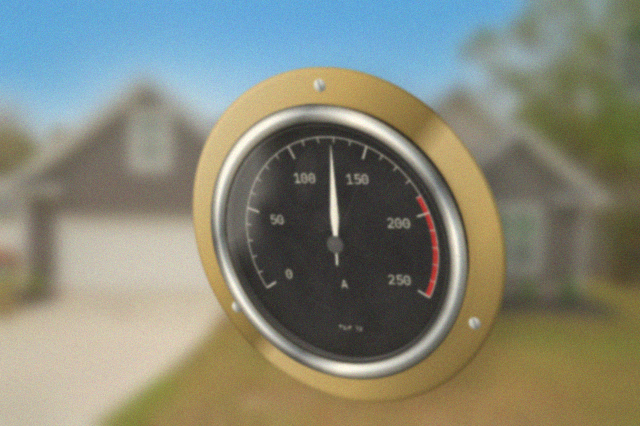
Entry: 130,A
